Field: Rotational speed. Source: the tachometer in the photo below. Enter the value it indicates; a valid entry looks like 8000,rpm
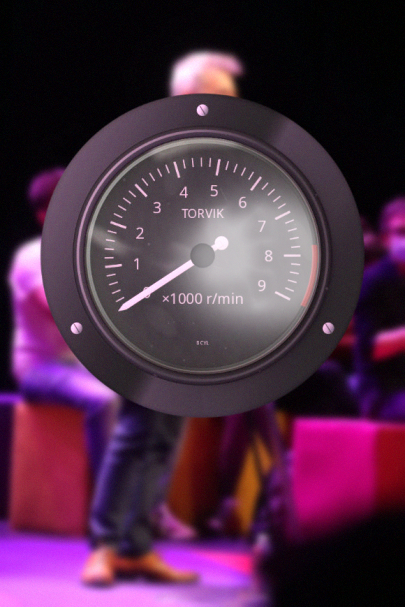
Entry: 0,rpm
